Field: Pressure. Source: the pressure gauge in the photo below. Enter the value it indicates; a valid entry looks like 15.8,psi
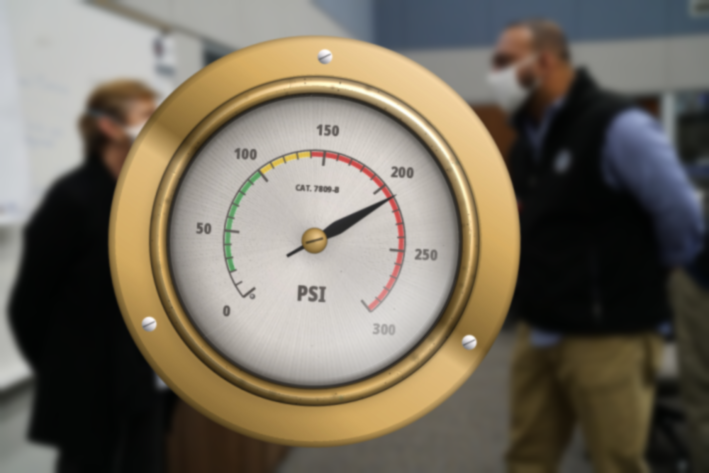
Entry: 210,psi
